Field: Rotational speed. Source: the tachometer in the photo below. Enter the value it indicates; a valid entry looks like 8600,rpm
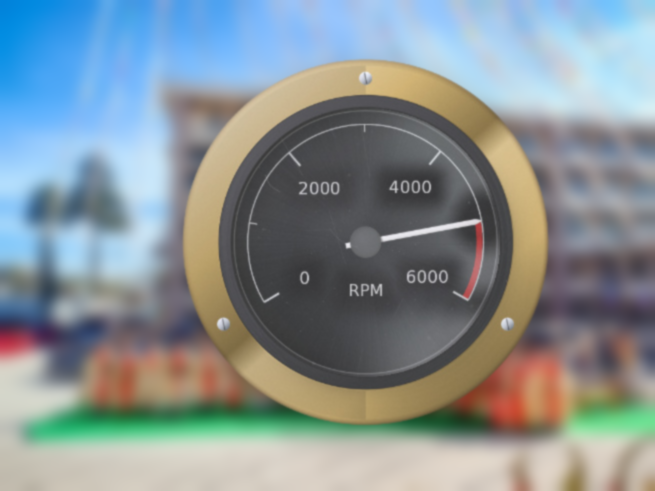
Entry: 5000,rpm
